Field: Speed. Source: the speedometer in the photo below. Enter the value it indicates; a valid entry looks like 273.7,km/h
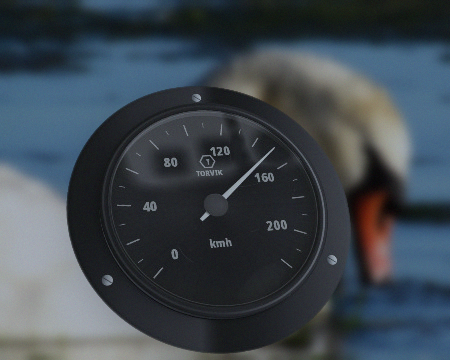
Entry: 150,km/h
